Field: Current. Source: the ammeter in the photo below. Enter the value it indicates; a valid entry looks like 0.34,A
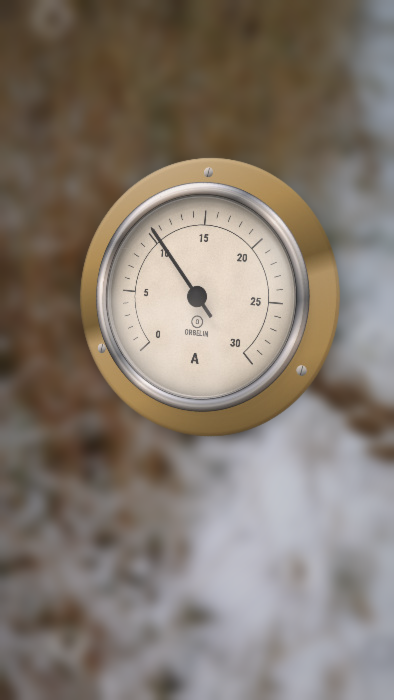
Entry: 10.5,A
